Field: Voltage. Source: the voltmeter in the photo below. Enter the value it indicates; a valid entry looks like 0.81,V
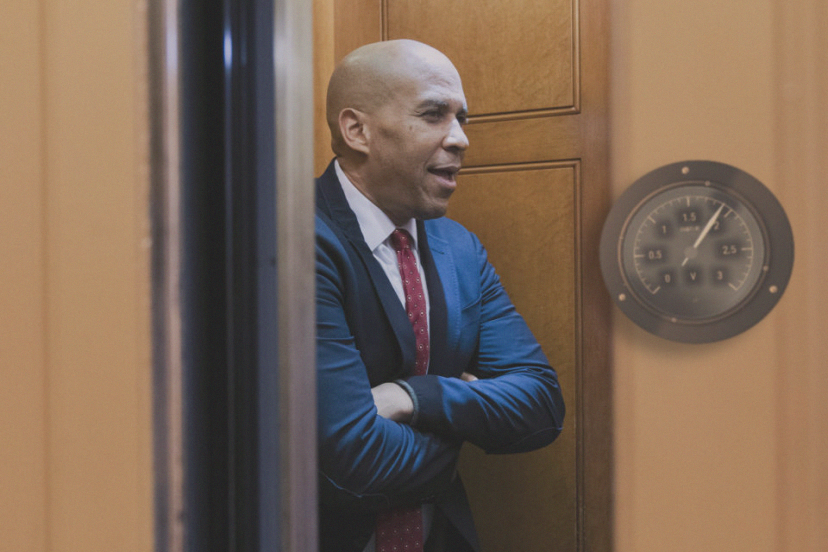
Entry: 1.9,V
